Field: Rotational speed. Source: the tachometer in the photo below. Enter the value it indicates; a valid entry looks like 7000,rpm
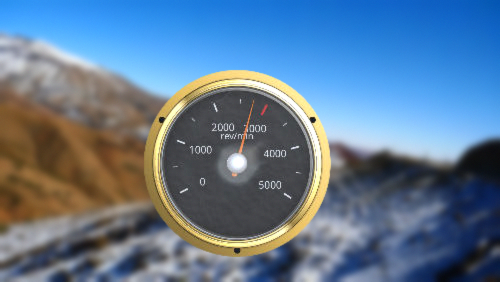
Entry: 2750,rpm
